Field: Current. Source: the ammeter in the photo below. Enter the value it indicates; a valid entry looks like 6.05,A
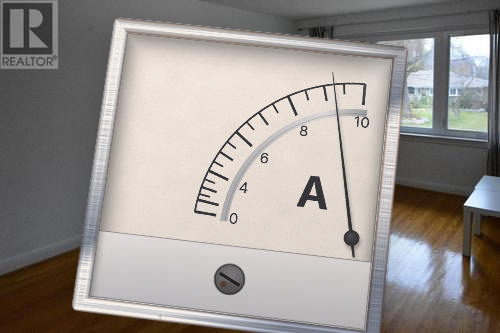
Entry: 9.25,A
